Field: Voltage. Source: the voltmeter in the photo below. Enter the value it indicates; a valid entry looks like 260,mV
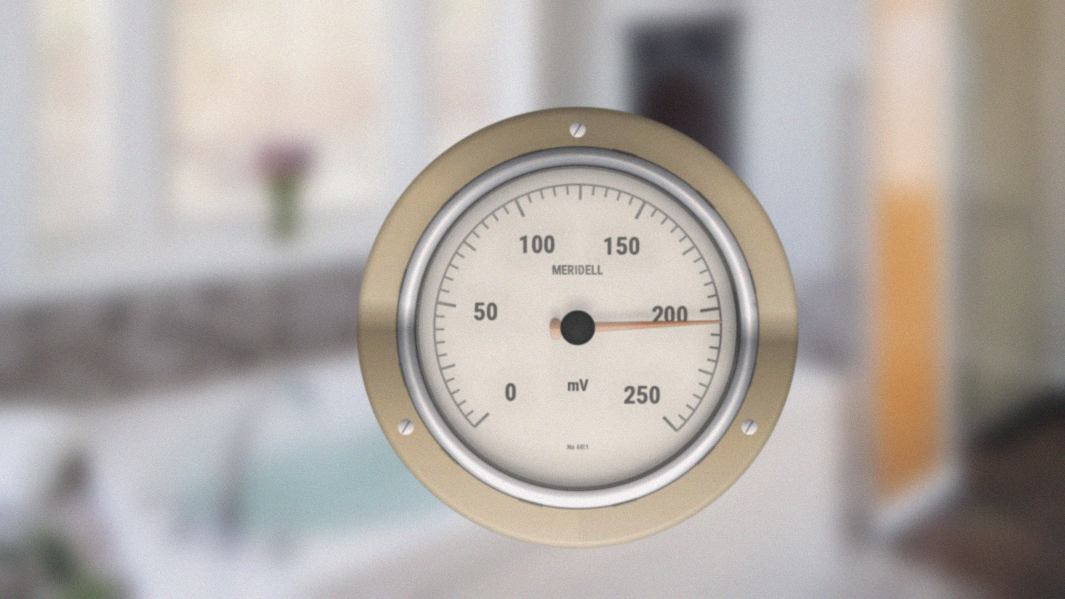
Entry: 205,mV
